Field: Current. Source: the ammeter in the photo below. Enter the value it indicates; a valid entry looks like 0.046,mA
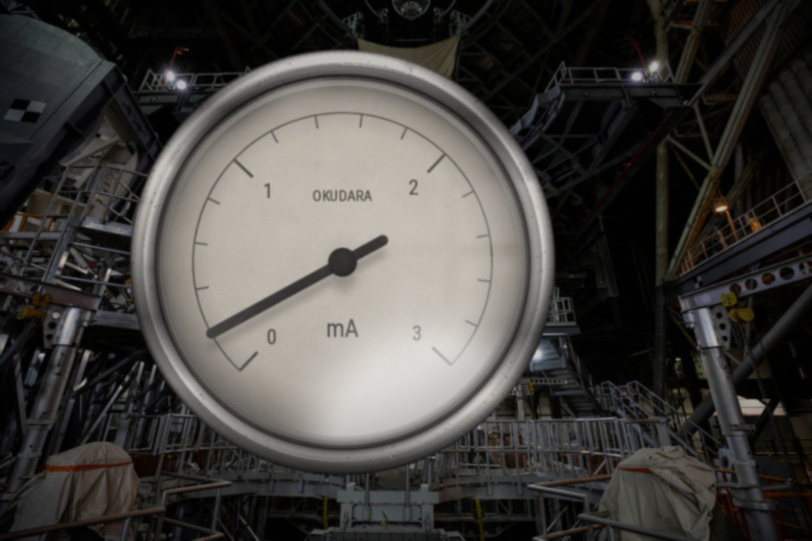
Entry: 0.2,mA
